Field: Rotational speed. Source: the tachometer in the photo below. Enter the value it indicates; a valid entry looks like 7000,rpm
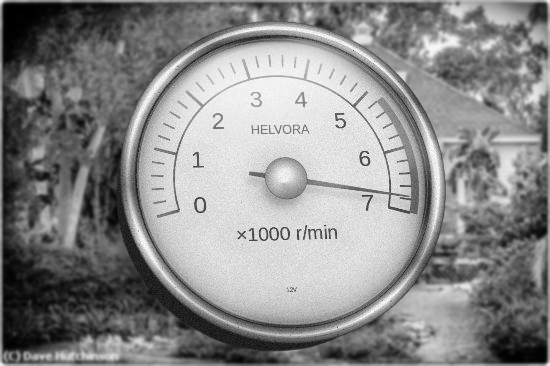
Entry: 6800,rpm
